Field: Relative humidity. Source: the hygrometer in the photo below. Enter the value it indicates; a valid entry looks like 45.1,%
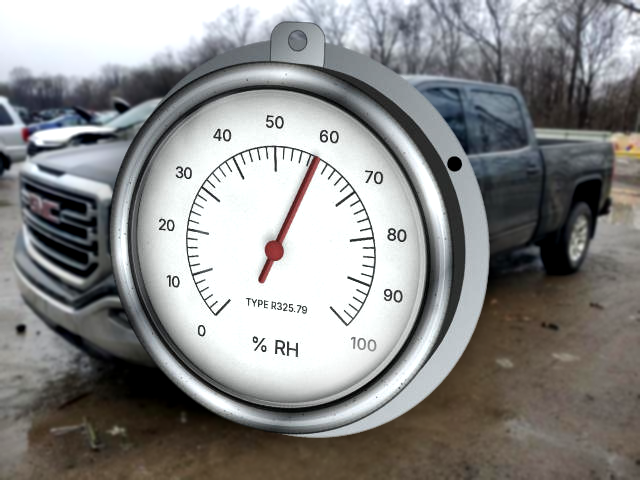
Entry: 60,%
